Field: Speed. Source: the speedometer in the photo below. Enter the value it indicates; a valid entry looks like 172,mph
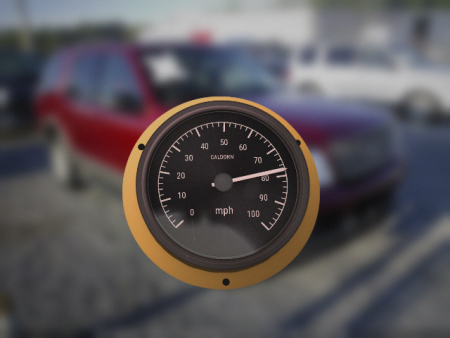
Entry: 78,mph
